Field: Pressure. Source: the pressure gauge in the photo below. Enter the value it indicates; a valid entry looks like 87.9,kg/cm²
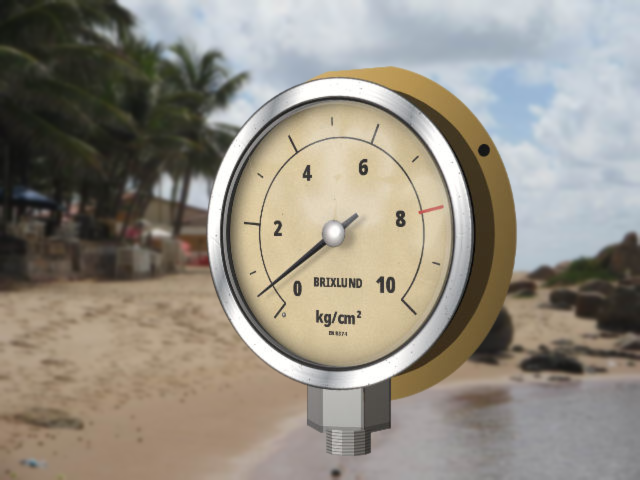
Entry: 0.5,kg/cm²
